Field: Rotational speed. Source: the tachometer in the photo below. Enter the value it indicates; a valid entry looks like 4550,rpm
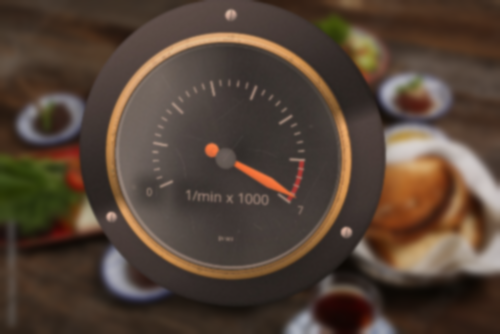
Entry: 6800,rpm
